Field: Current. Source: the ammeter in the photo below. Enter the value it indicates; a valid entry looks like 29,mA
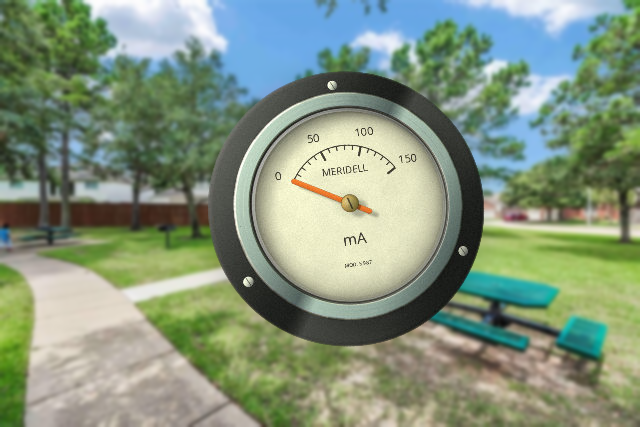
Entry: 0,mA
